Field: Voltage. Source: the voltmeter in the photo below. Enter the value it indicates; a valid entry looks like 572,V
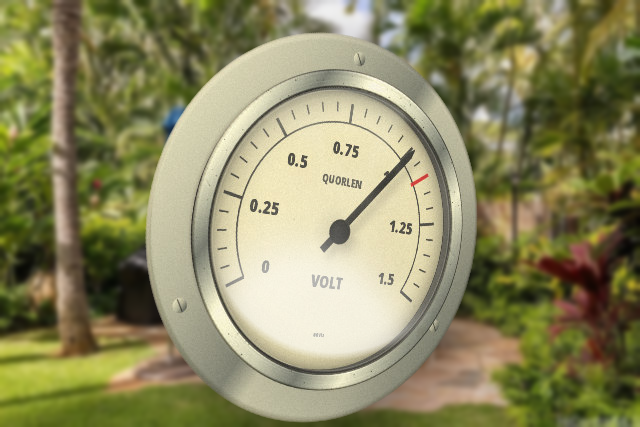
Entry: 1,V
